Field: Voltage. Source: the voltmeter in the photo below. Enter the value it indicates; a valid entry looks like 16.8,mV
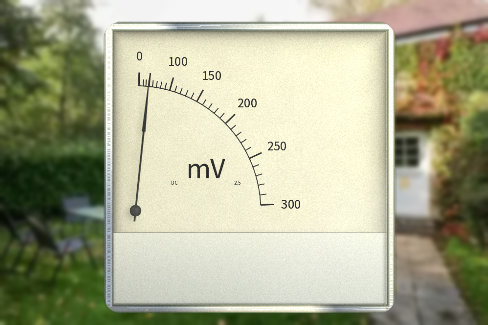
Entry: 50,mV
